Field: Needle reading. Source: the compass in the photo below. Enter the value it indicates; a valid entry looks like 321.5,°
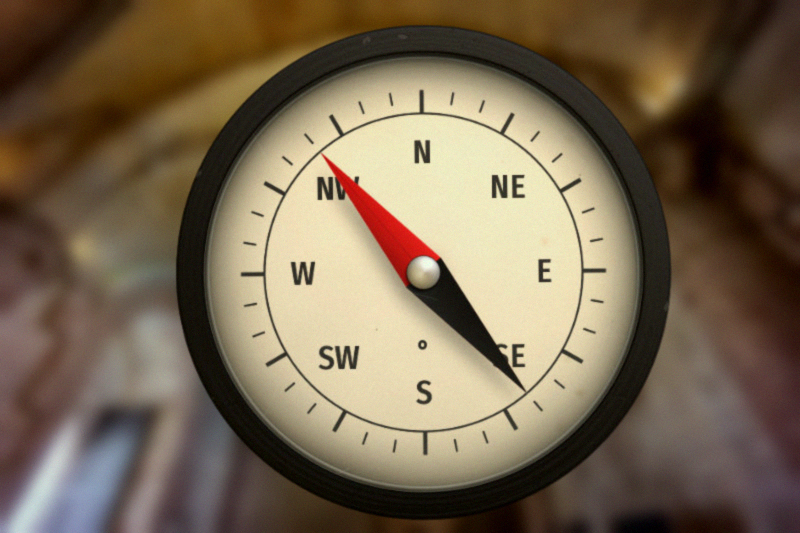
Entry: 320,°
